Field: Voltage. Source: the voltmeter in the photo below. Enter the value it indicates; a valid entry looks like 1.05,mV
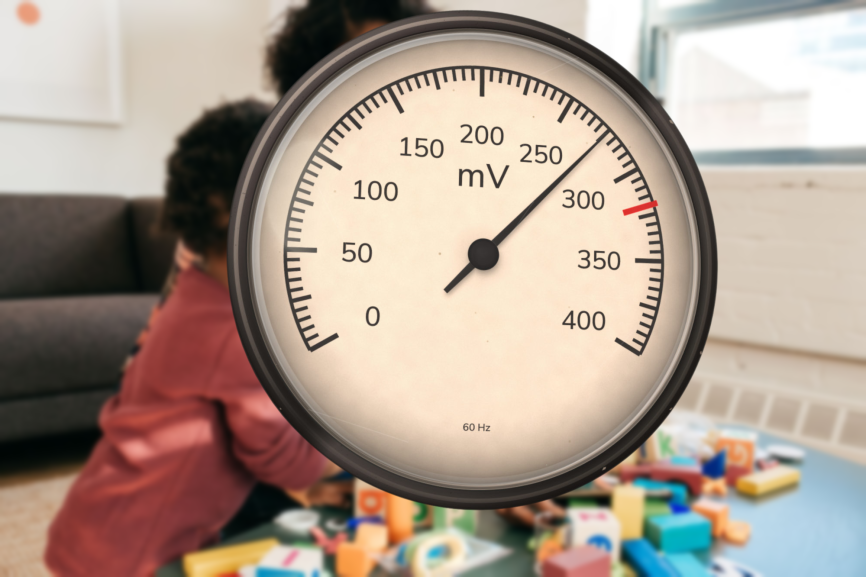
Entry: 275,mV
